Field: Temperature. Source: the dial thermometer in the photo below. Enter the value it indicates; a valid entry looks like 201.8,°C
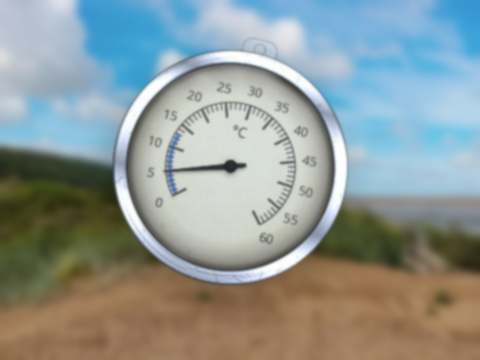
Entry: 5,°C
